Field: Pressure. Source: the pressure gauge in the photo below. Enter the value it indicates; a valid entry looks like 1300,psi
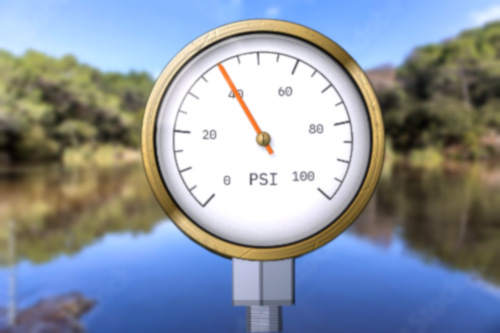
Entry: 40,psi
